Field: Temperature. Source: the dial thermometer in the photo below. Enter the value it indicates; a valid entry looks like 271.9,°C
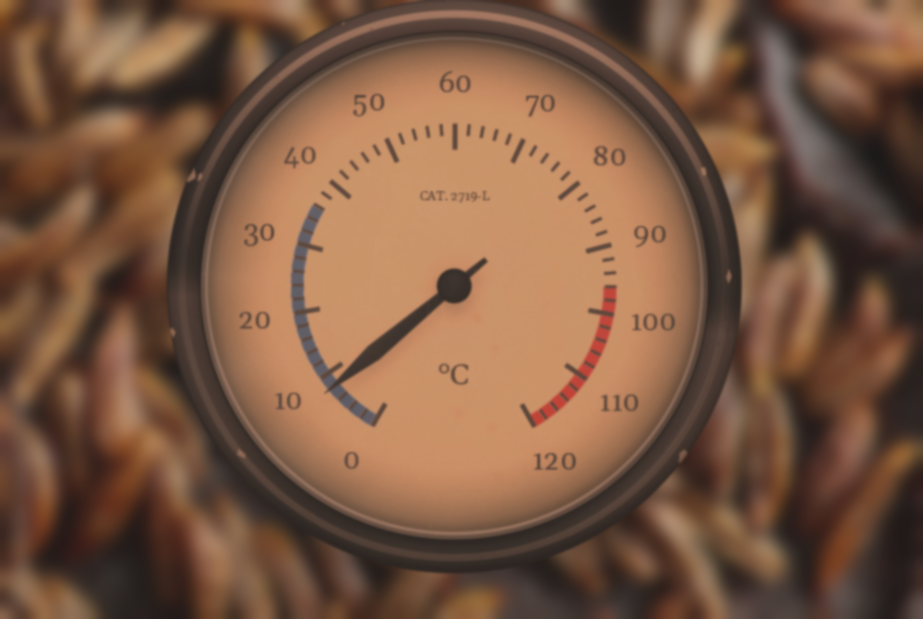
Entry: 8,°C
